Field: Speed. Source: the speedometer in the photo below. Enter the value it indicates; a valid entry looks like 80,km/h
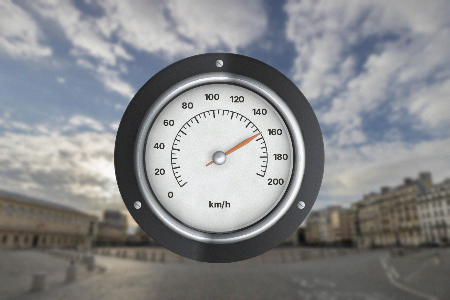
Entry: 155,km/h
